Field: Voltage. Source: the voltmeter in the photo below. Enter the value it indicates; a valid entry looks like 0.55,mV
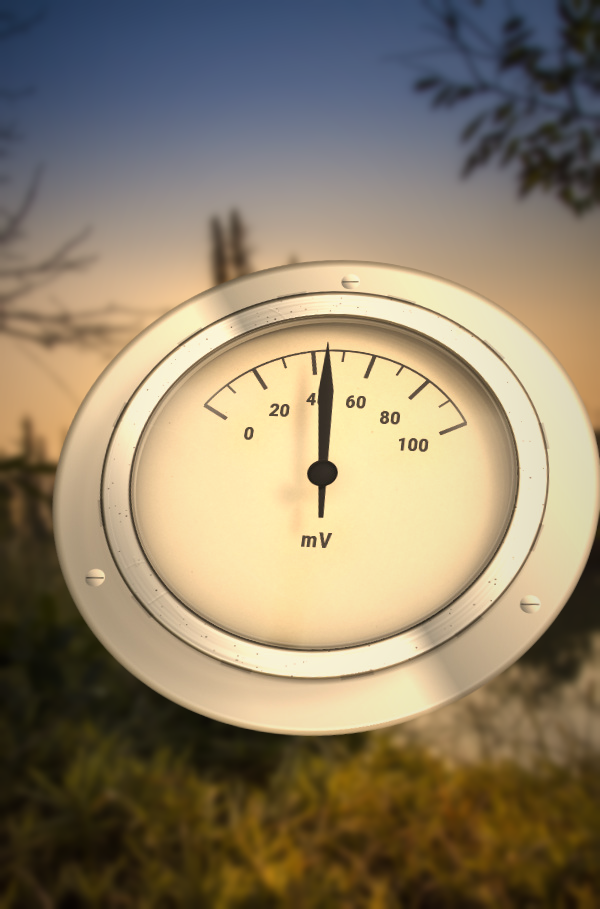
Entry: 45,mV
